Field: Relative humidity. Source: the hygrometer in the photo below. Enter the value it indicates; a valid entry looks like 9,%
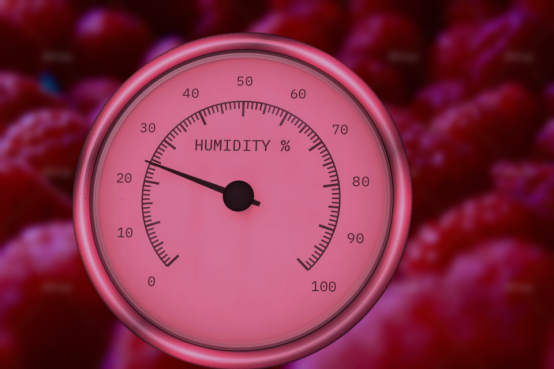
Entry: 24,%
